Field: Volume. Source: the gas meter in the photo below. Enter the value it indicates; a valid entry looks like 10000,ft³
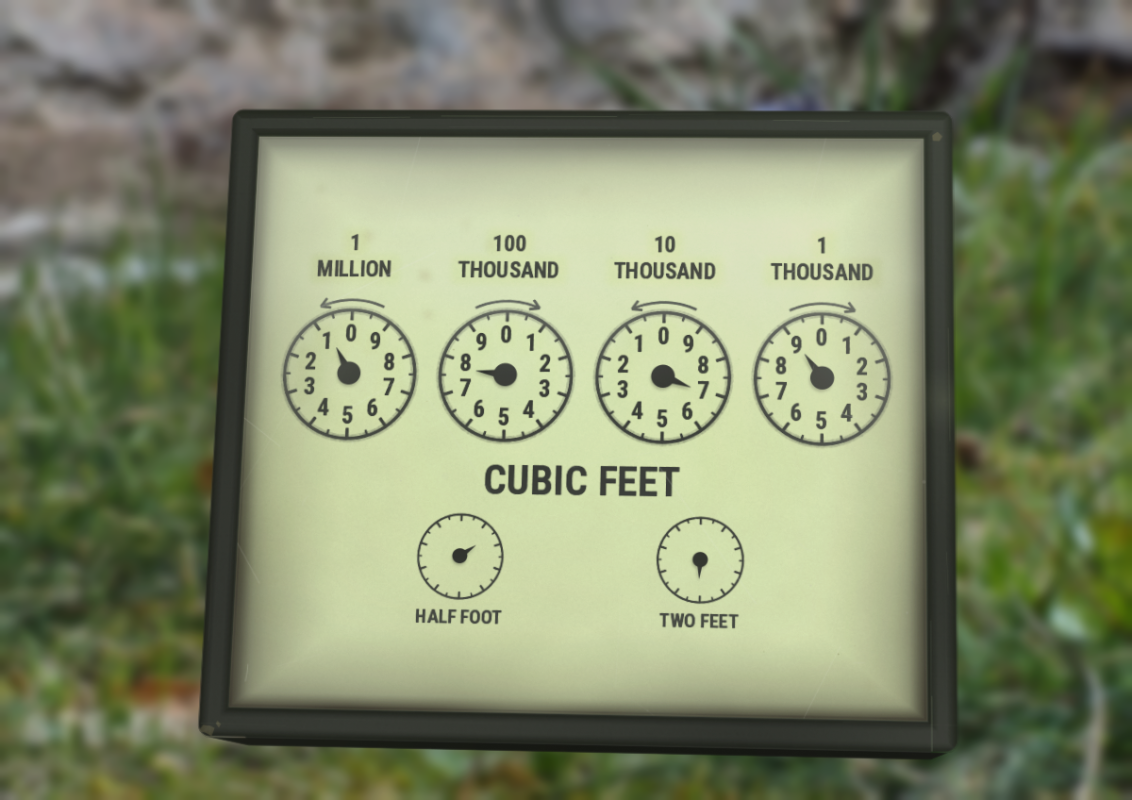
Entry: 76900,ft³
